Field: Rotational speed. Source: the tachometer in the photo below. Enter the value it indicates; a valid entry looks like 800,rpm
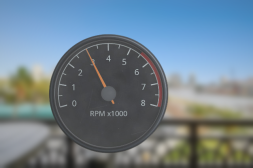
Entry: 3000,rpm
